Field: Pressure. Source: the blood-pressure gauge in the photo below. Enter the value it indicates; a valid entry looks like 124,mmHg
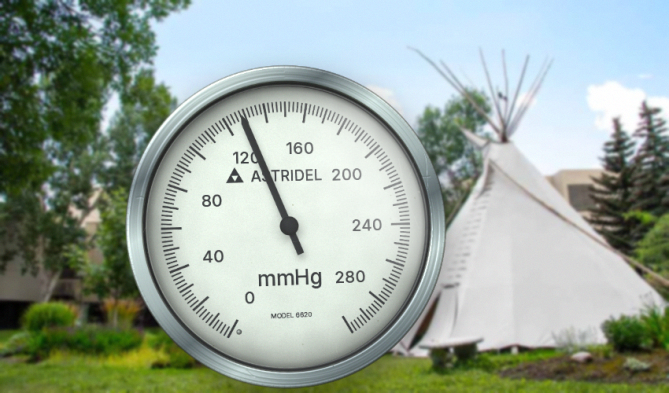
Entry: 128,mmHg
